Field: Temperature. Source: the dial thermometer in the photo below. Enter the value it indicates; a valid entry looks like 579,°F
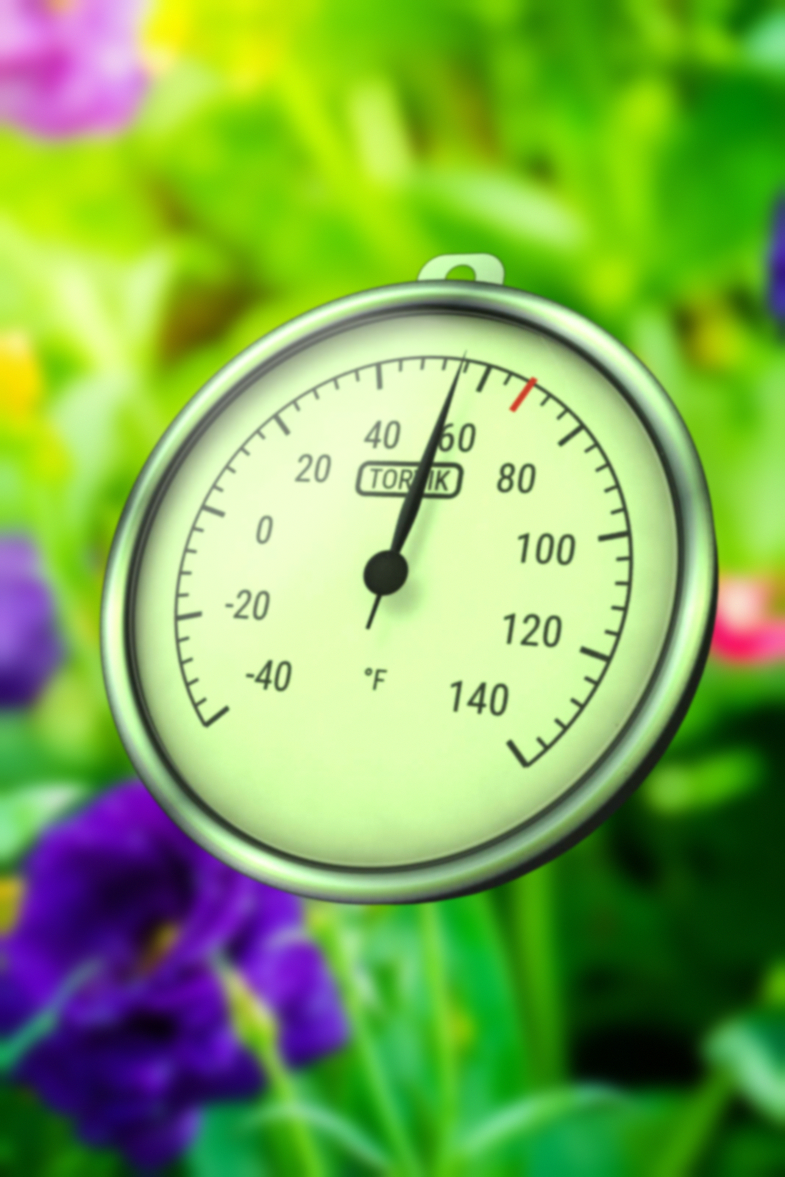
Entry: 56,°F
